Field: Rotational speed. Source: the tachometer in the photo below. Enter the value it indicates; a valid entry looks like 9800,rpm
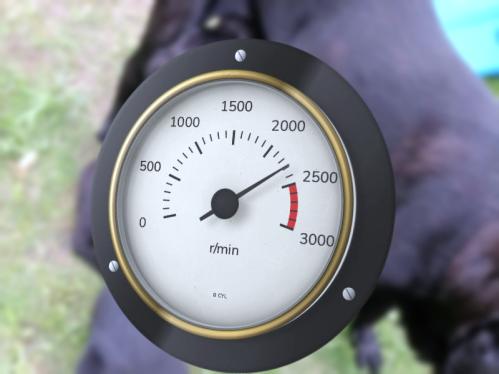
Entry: 2300,rpm
